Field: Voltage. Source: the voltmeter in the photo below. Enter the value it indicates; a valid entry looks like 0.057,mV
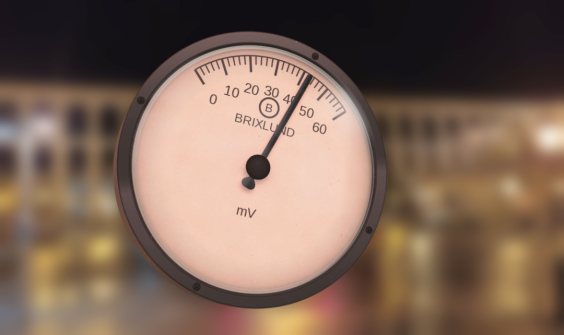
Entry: 42,mV
